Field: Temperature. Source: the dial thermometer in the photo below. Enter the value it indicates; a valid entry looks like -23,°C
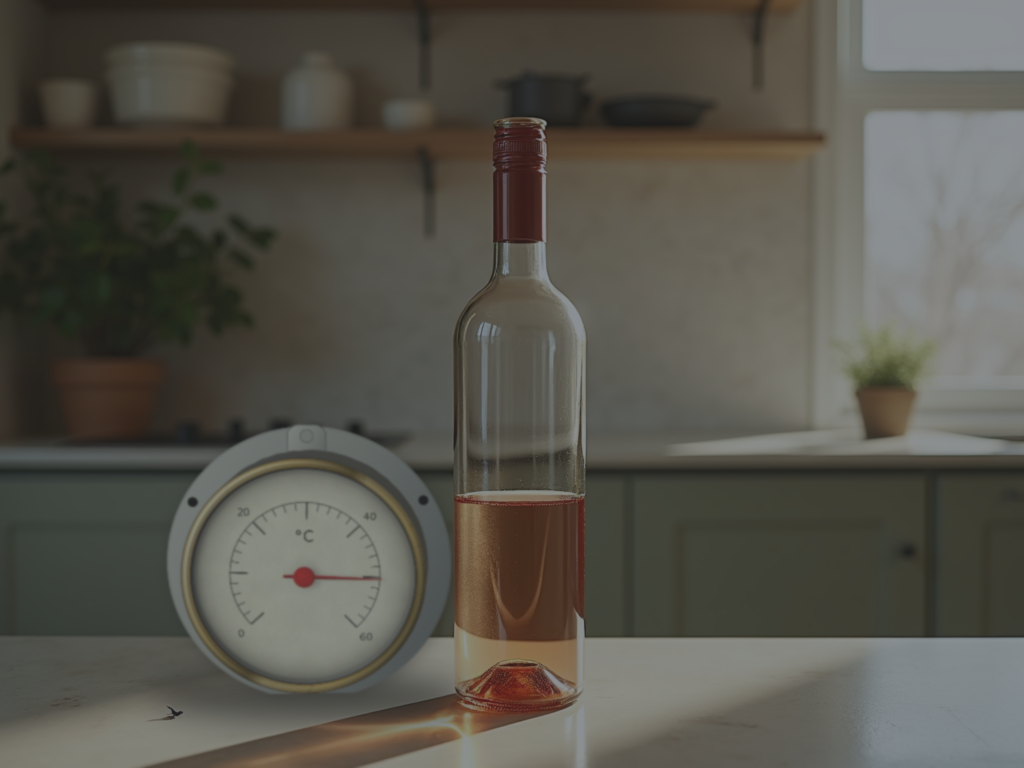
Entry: 50,°C
